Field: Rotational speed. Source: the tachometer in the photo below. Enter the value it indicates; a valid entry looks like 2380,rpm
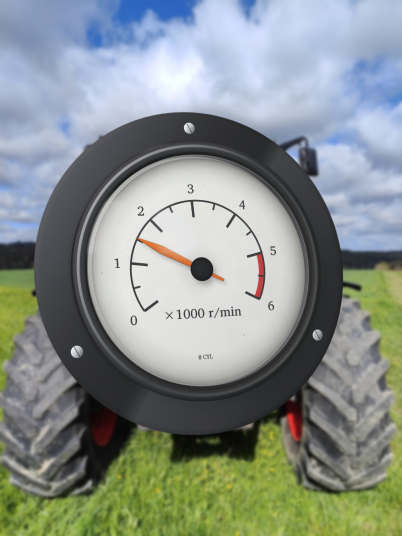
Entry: 1500,rpm
